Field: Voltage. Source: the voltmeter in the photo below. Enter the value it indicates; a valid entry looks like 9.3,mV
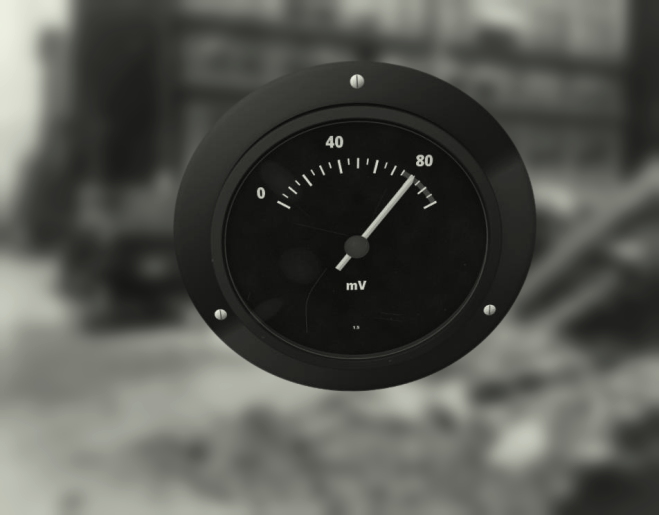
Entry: 80,mV
